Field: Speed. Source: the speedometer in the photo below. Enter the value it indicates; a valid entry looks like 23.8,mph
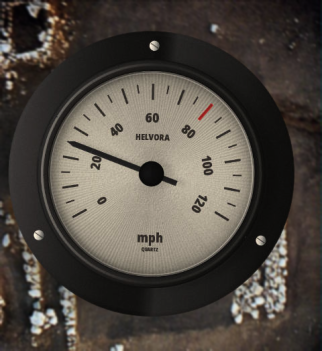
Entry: 25,mph
